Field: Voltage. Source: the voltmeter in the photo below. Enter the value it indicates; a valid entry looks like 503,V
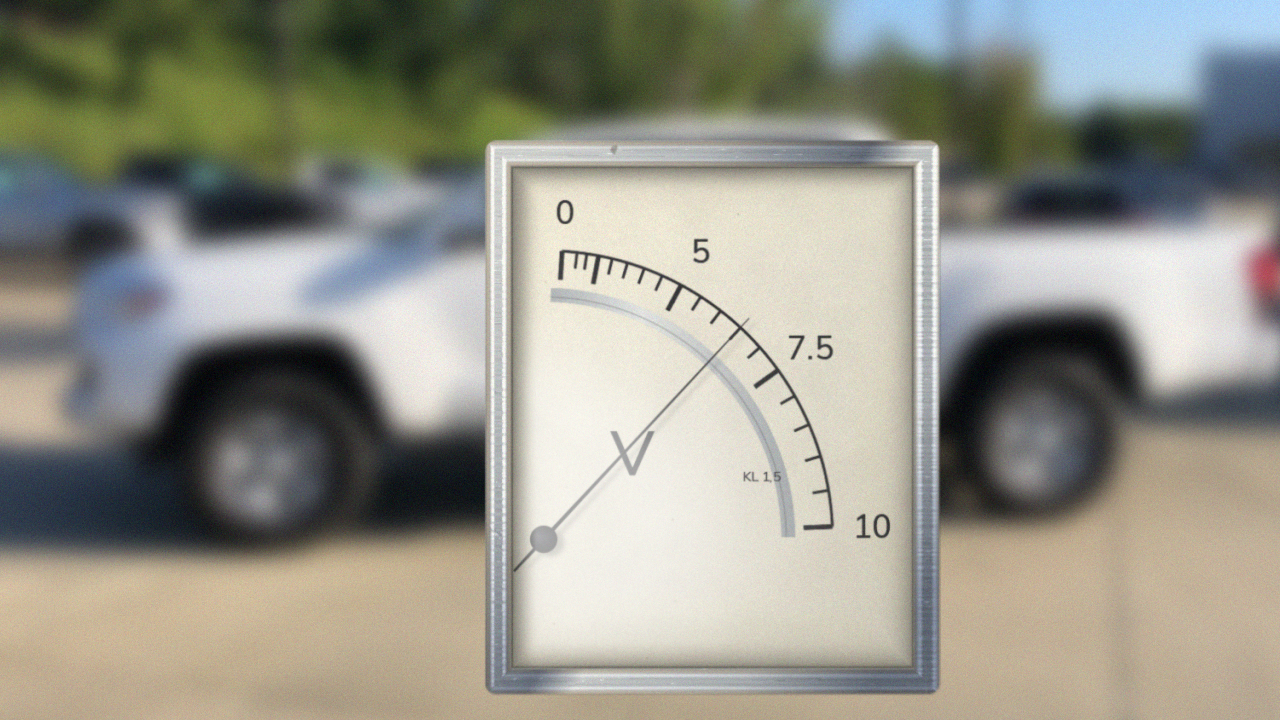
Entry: 6.5,V
